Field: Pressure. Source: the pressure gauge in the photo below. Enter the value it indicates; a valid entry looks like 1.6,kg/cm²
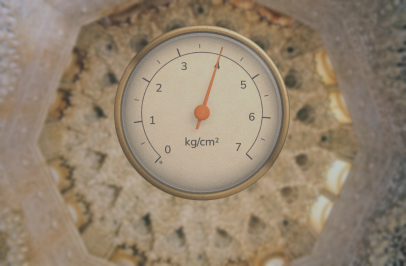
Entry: 4,kg/cm²
